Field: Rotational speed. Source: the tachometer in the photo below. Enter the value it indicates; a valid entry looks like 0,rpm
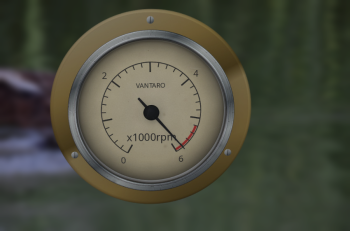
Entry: 5800,rpm
